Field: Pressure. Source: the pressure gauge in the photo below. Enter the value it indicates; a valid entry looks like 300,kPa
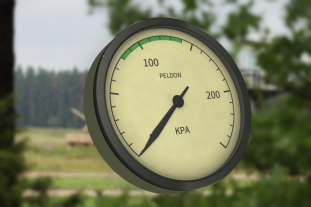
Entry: 0,kPa
